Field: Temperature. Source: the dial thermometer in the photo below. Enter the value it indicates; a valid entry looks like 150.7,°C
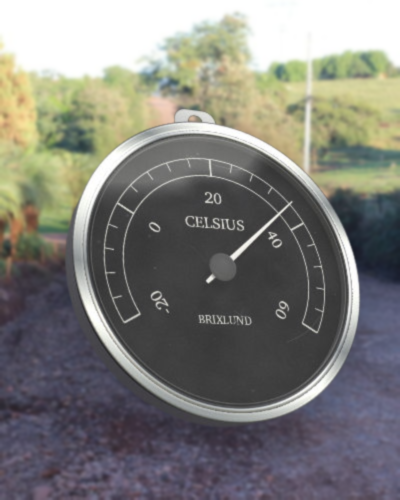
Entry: 36,°C
